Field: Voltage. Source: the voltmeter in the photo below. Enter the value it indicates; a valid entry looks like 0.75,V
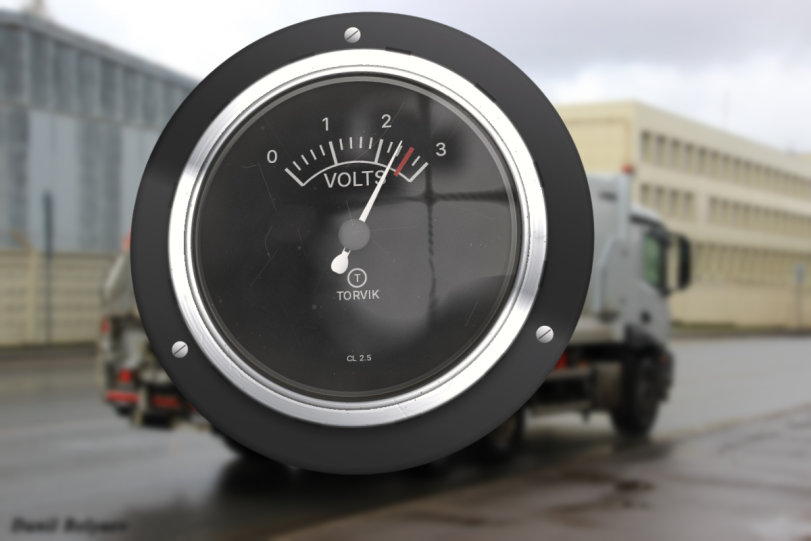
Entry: 2.4,V
